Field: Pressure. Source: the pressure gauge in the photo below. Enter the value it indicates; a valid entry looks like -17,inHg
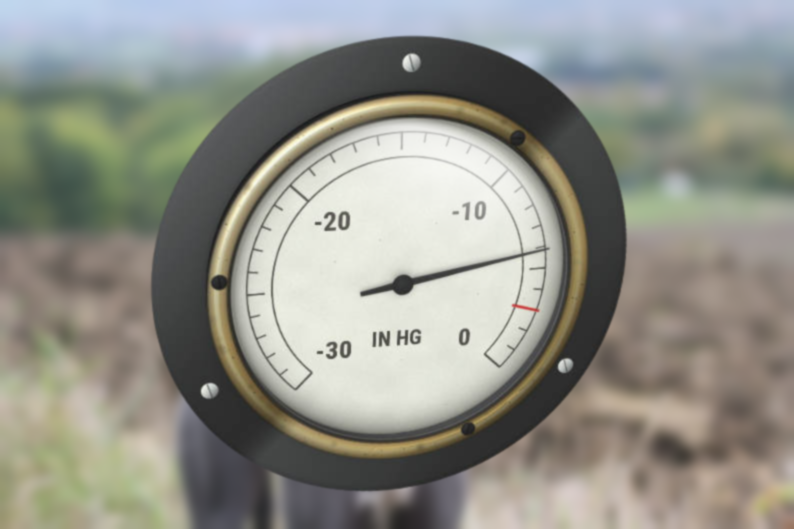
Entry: -6,inHg
